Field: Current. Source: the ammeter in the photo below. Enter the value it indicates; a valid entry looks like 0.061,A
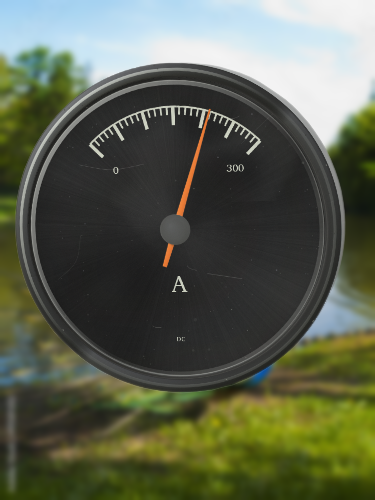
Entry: 210,A
